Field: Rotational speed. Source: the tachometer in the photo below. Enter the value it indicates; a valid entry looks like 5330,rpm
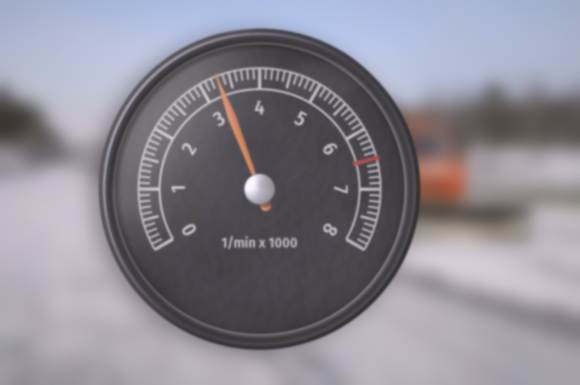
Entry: 3300,rpm
